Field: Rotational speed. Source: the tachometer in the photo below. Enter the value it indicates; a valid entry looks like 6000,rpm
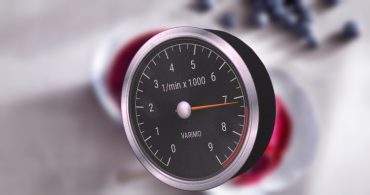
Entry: 7125,rpm
